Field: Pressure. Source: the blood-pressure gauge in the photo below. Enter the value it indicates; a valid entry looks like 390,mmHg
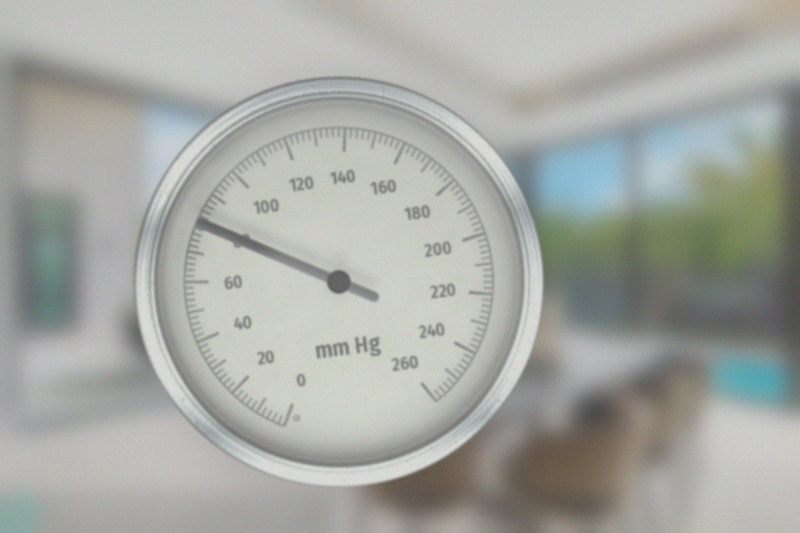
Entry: 80,mmHg
